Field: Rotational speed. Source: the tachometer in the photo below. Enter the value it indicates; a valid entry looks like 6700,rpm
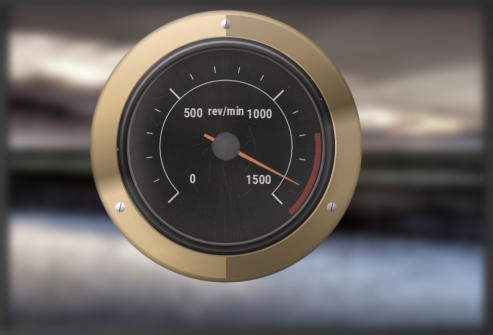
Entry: 1400,rpm
